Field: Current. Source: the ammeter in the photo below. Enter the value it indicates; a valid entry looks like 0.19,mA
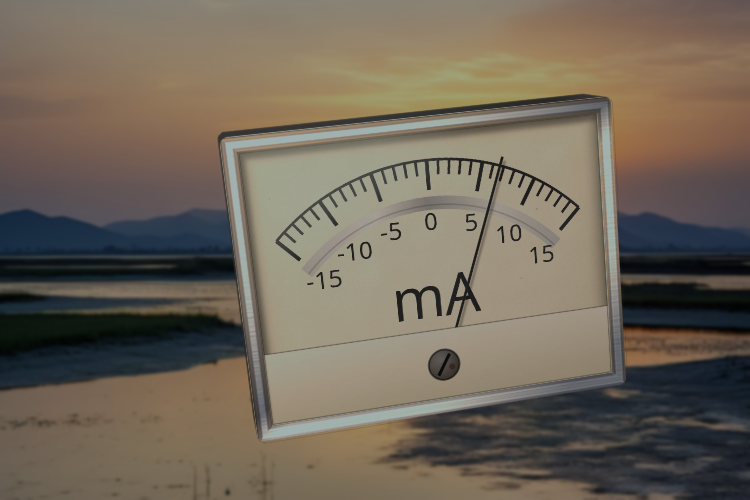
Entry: 6.5,mA
